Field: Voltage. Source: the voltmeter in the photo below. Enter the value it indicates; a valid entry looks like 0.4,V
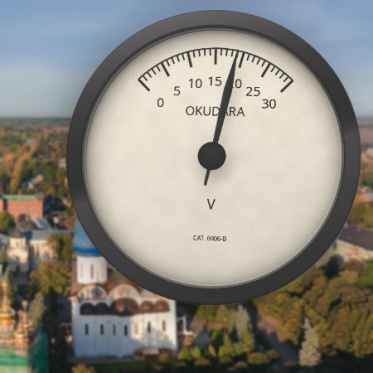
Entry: 19,V
